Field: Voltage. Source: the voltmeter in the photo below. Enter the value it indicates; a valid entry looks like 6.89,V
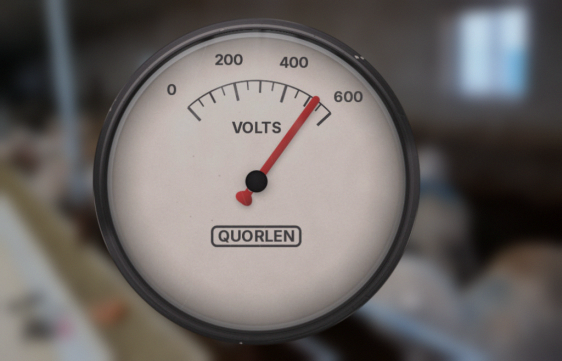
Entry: 525,V
